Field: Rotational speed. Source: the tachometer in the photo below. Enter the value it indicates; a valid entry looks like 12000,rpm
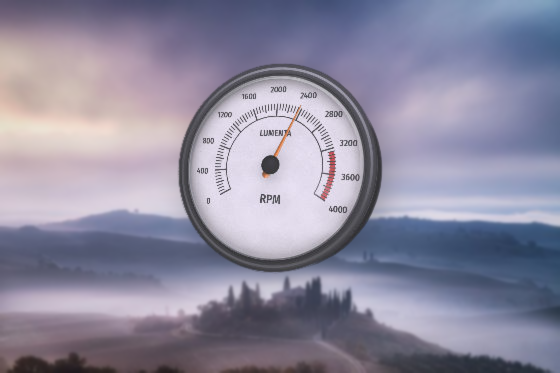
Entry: 2400,rpm
